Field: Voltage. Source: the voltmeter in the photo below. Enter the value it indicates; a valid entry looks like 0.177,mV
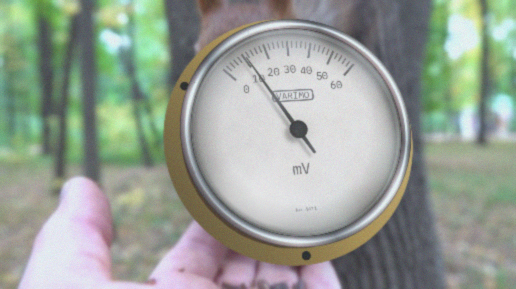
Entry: 10,mV
